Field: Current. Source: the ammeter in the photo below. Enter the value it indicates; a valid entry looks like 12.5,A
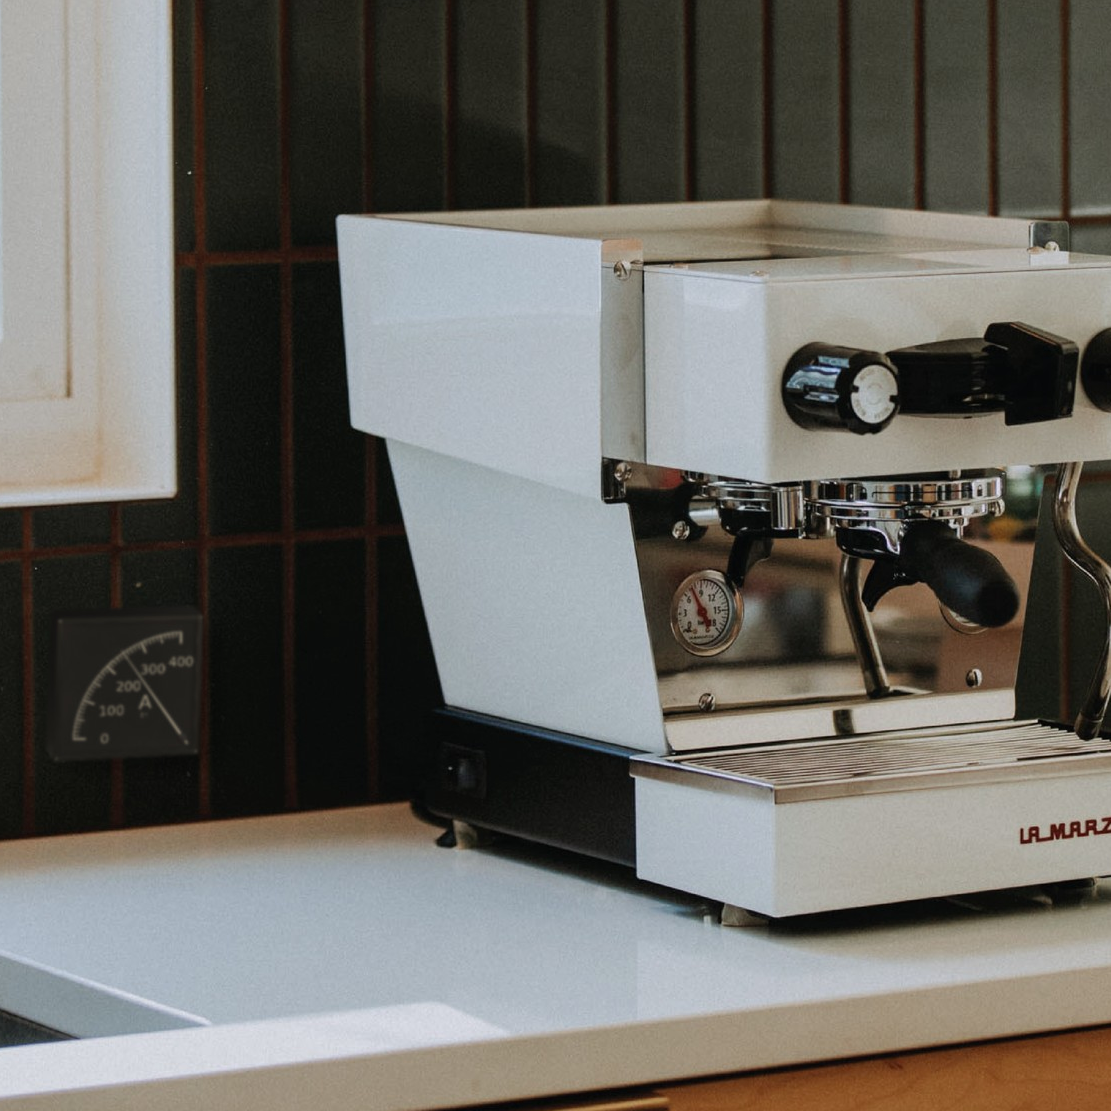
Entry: 250,A
